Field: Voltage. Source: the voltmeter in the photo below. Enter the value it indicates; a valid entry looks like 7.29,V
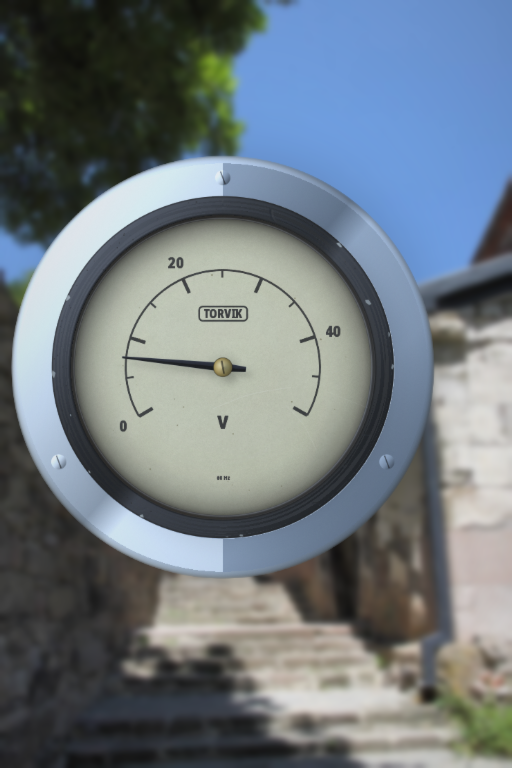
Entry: 7.5,V
